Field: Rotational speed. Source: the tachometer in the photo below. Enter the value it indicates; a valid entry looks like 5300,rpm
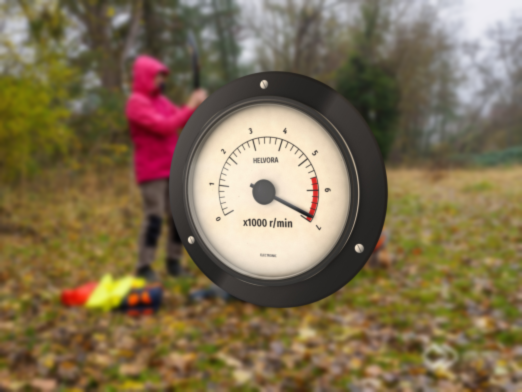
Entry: 6800,rpm
